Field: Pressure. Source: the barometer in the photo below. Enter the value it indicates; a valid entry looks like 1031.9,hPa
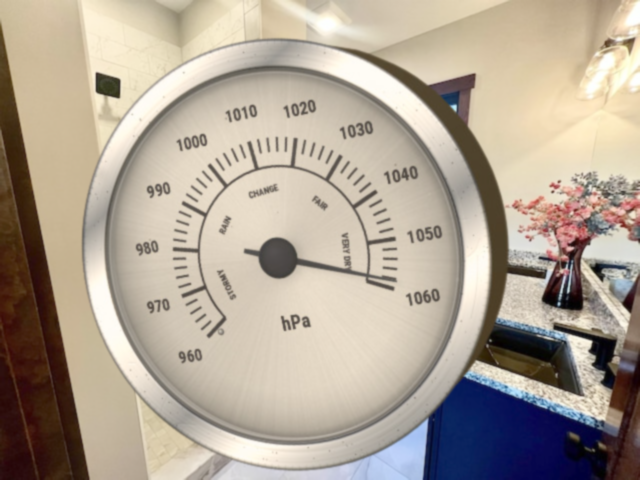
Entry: 1058,hPa
